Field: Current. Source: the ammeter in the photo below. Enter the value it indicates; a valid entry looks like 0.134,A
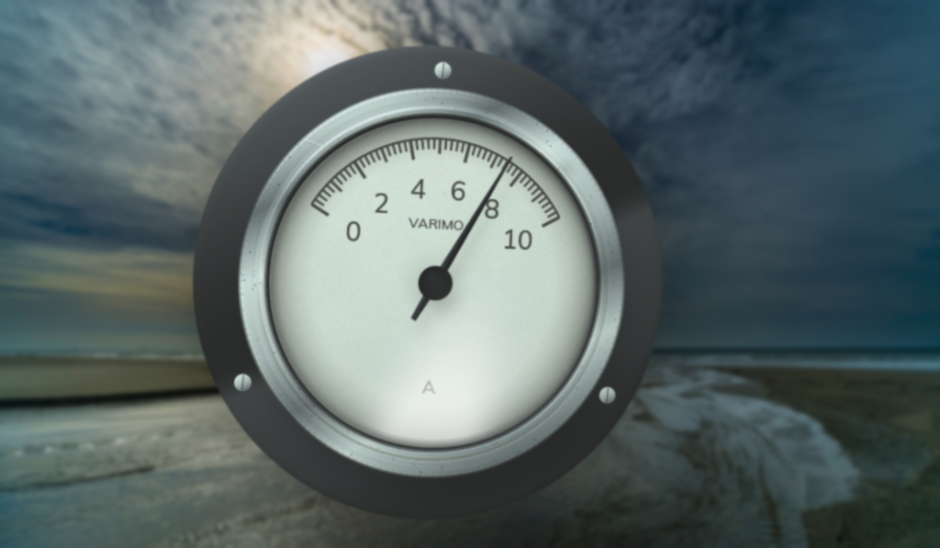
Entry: 7.4,A
